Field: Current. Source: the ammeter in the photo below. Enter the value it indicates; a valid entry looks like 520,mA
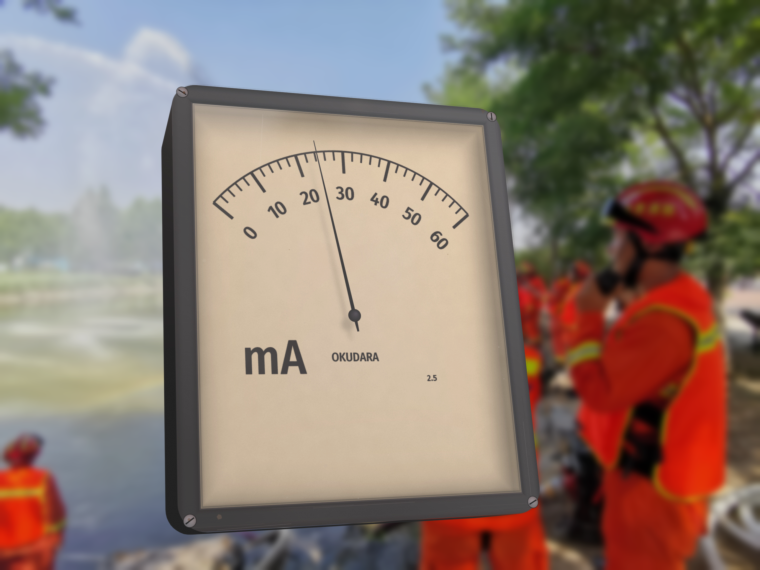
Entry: 24,mA
